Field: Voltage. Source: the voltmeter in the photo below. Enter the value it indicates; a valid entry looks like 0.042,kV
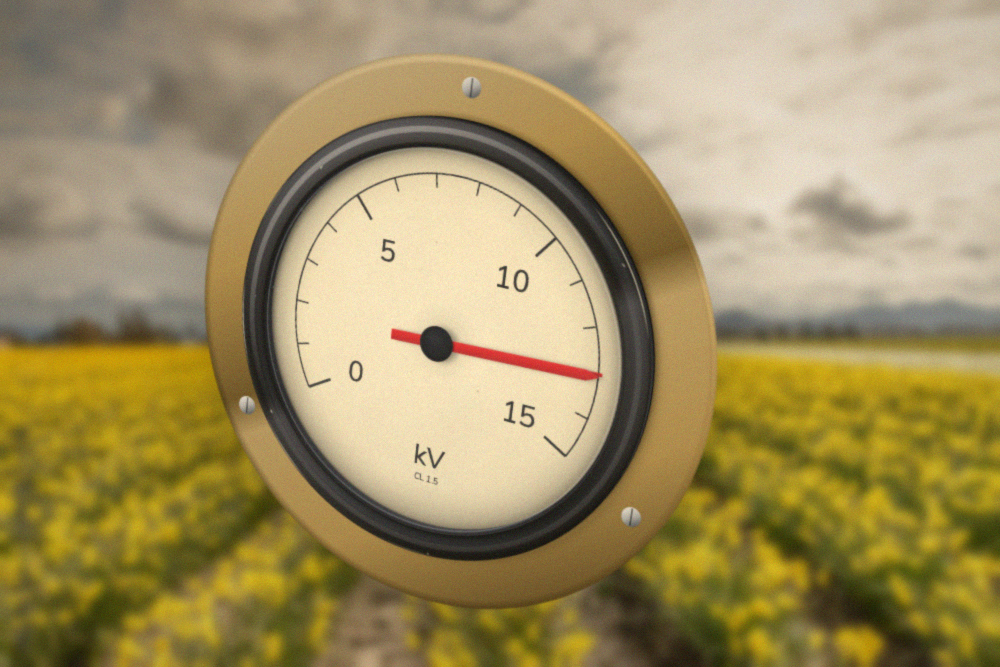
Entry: 13,kV
